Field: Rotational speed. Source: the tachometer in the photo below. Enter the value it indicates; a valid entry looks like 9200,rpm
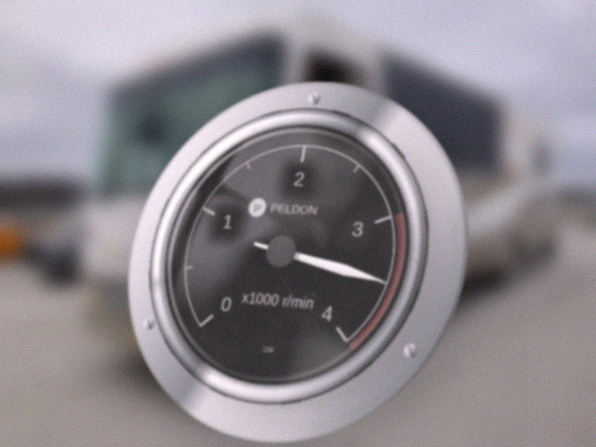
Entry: 3500,rpm
